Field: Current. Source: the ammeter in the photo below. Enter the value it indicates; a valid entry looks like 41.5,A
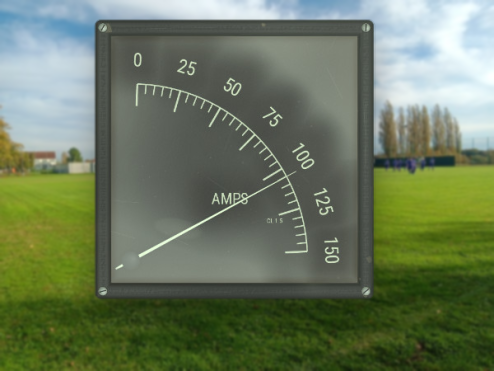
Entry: 105,A
